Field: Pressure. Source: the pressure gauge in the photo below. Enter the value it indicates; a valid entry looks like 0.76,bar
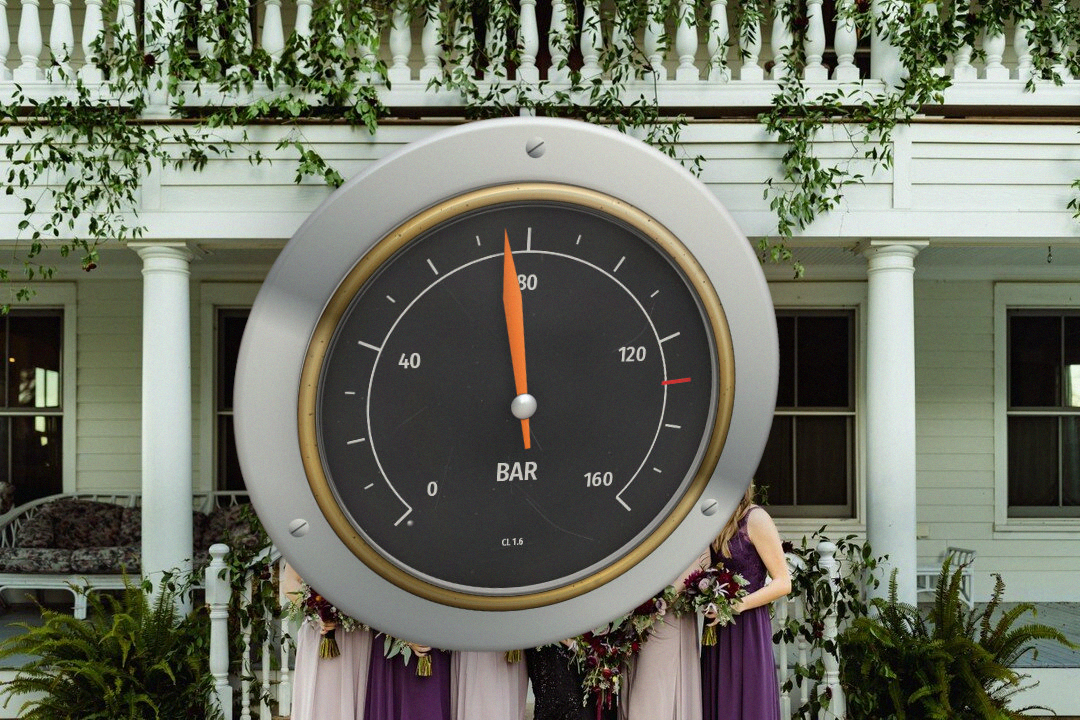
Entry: 75,bar
